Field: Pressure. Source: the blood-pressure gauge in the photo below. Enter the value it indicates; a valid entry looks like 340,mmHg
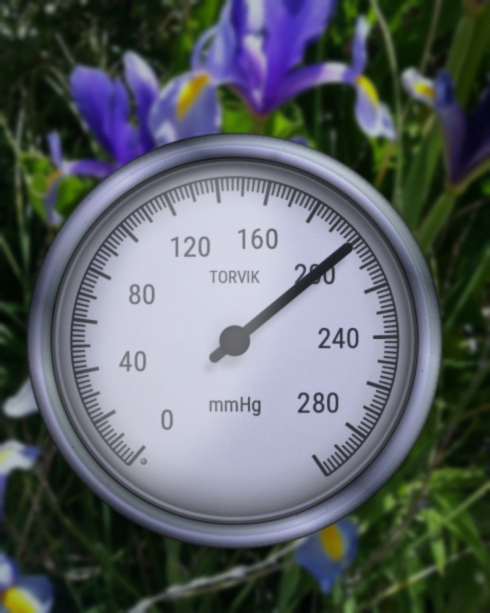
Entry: 200,mmHg
